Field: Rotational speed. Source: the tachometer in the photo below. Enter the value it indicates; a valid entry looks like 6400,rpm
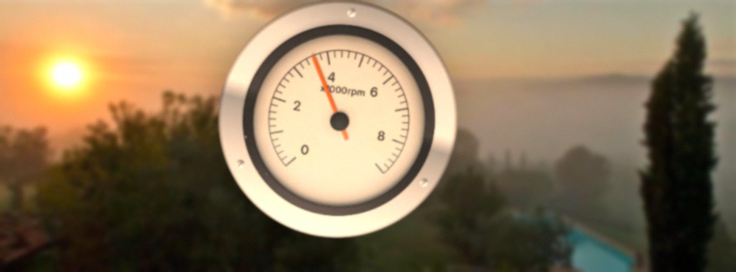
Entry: 3600,rpm
